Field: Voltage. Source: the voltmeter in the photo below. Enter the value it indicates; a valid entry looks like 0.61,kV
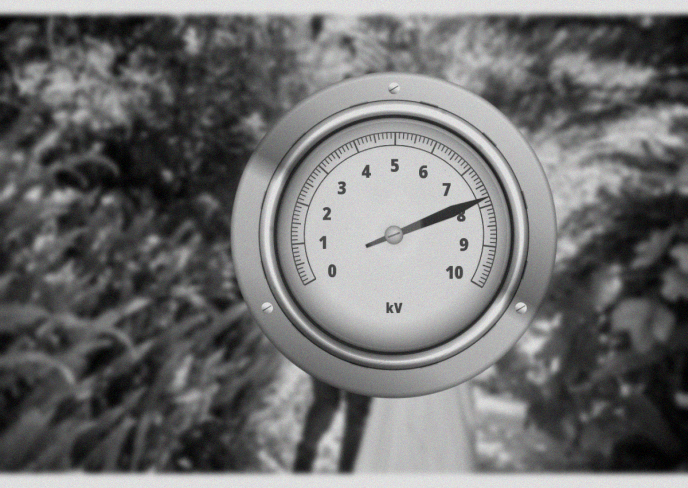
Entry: 7.8,kV
